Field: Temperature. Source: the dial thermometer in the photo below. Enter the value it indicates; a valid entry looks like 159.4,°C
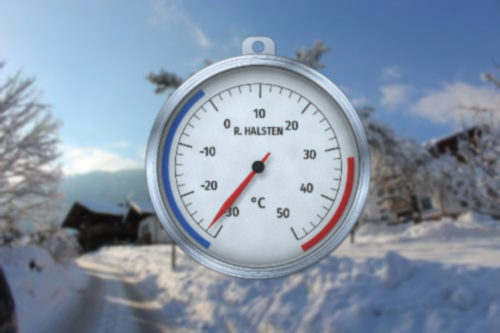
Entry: -28,°C
